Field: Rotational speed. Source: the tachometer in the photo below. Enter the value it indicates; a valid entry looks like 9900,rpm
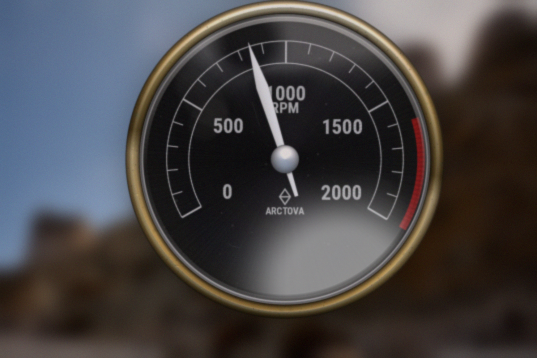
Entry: 850,rpm
